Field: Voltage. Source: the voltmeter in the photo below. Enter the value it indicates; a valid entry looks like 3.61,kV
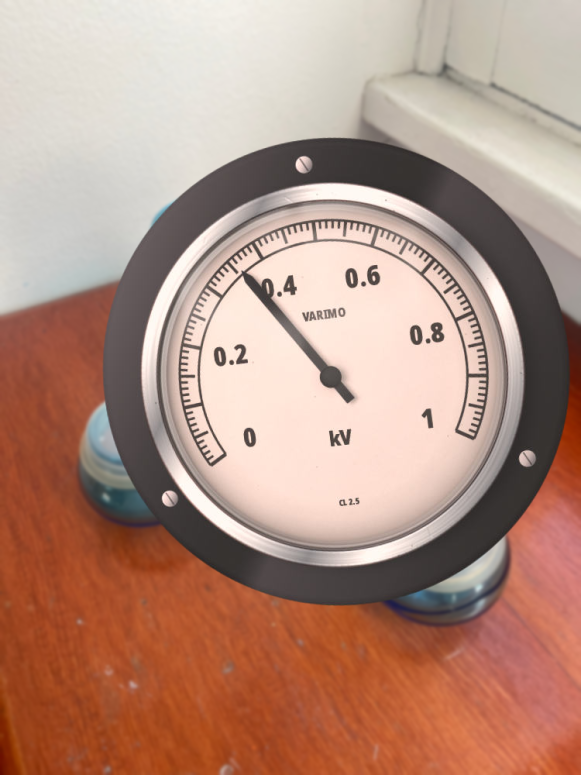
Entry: 0.36,kV
